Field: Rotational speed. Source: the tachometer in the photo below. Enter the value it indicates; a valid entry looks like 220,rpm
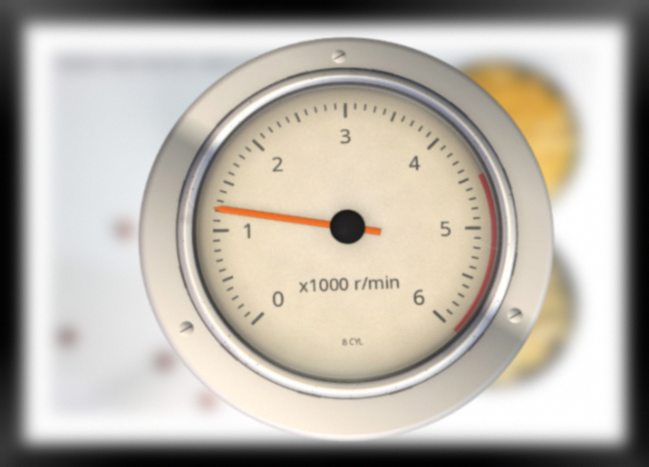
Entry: 1200,rpm
